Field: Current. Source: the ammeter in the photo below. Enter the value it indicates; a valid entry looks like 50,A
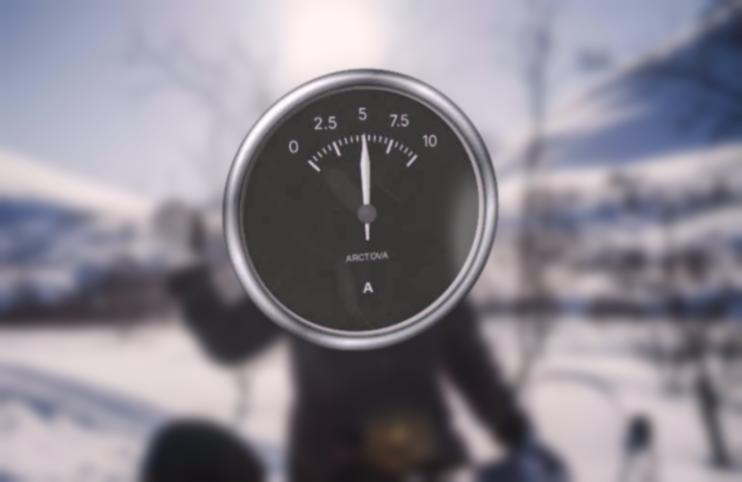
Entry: 5,A
